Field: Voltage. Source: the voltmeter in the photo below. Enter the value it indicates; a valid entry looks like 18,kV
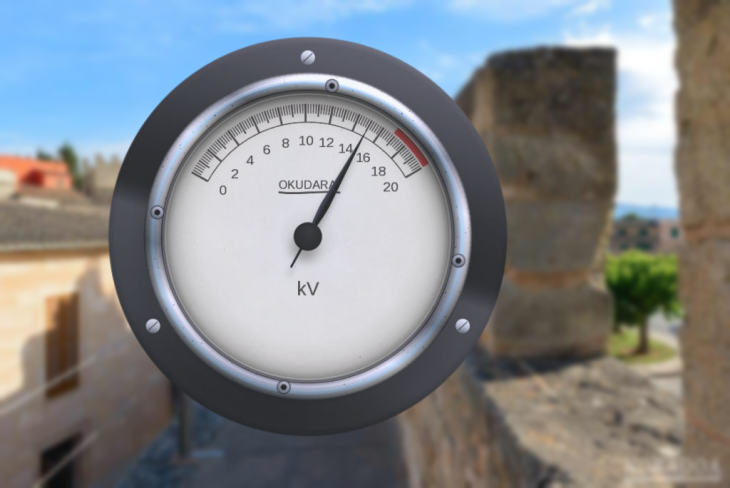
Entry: 15,kV
